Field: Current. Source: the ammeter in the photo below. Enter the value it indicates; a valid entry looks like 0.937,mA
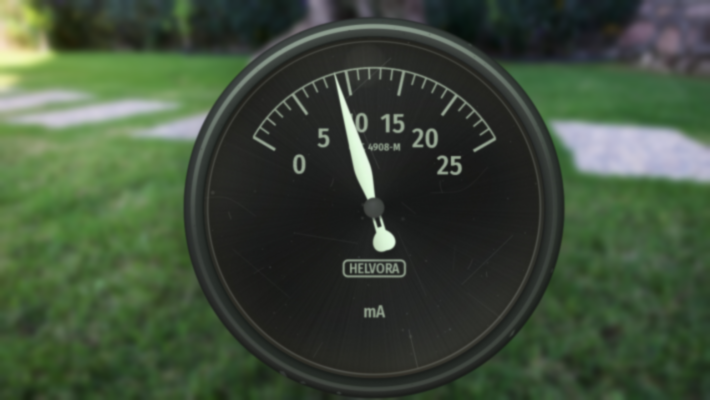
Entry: 9,mA
